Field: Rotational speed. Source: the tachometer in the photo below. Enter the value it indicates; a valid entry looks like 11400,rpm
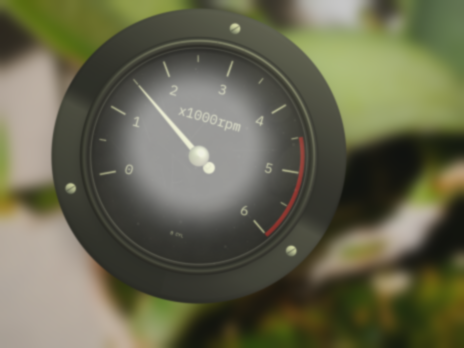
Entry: 1500,rpm
